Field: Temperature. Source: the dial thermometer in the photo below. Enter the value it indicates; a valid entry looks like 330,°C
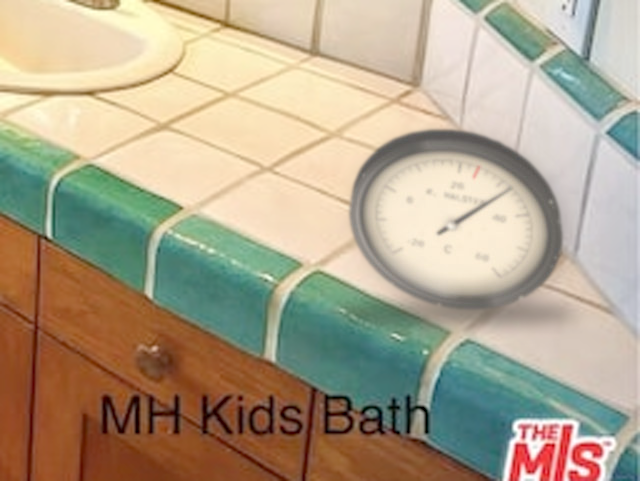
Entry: 32,°C
